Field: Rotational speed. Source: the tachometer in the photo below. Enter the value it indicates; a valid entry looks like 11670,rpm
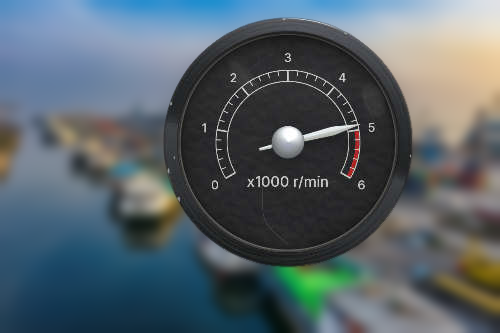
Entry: 4900,rpm
